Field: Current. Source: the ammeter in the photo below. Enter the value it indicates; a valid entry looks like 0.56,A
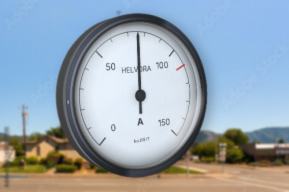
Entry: 75,A
